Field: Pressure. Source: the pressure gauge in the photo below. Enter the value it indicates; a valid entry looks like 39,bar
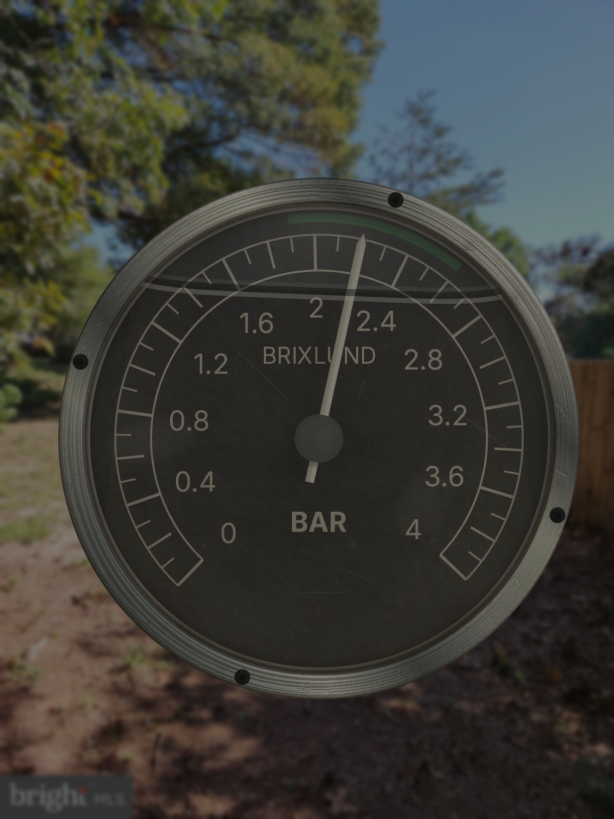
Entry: 2.2,bar
